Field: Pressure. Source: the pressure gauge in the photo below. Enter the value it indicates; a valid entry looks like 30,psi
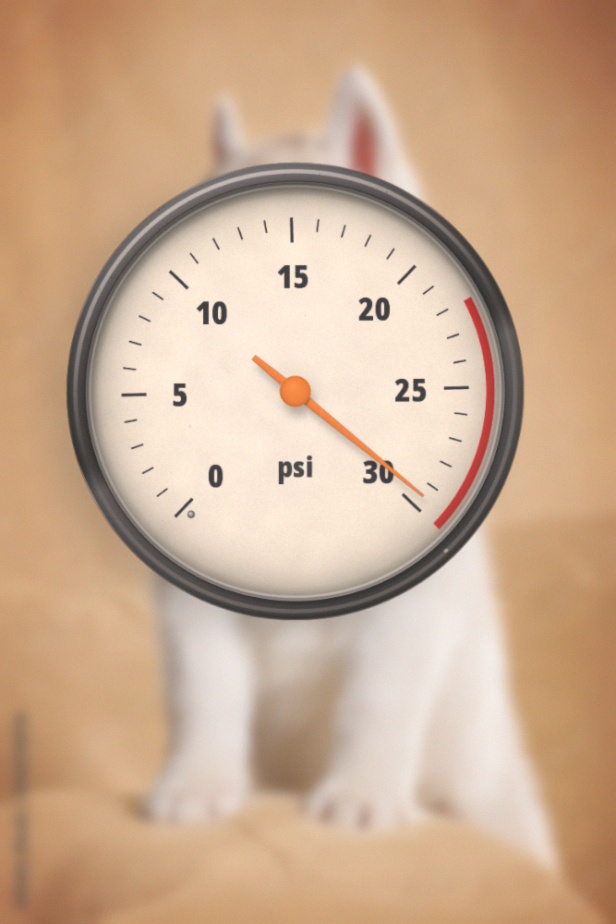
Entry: 29.5,psi
